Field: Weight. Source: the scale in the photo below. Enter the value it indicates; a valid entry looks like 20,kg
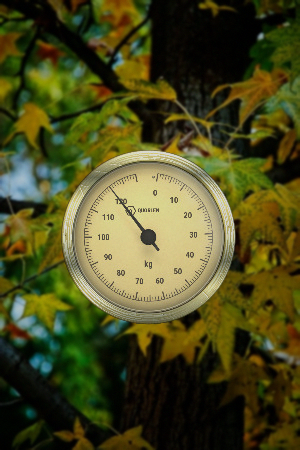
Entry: 120,kg
